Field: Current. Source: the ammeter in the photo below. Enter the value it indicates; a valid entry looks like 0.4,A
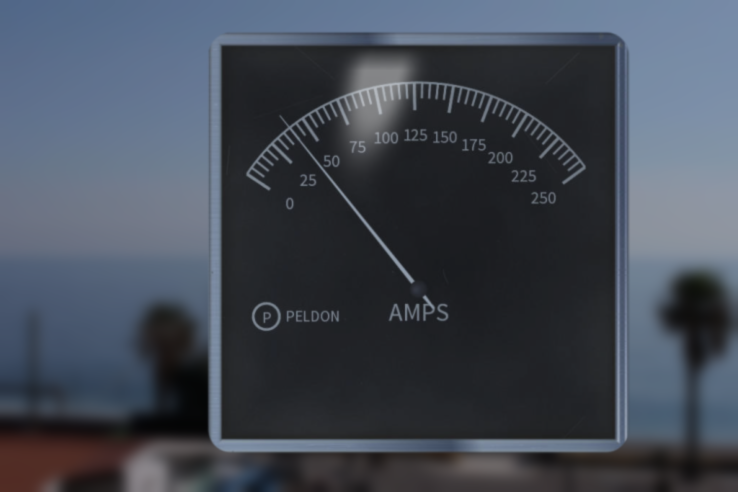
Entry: 40,A
